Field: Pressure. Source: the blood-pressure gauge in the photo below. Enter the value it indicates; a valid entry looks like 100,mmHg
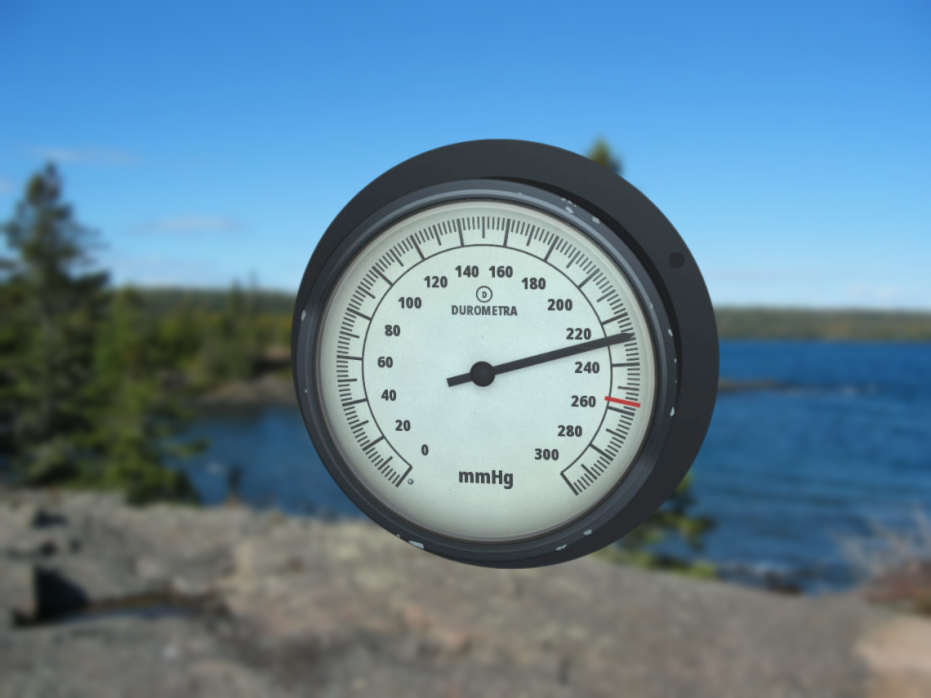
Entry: 228,mmHg
